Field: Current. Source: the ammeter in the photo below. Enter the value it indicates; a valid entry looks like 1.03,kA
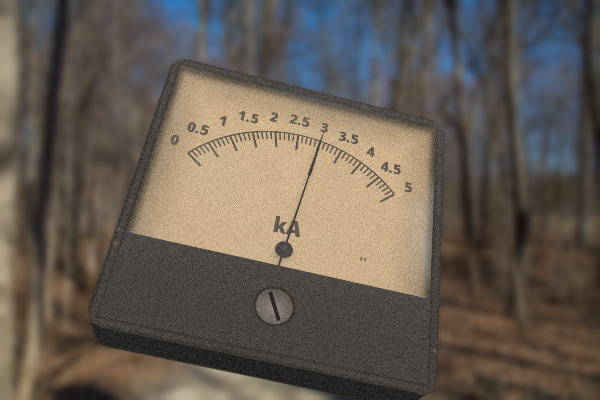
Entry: 3,kA
